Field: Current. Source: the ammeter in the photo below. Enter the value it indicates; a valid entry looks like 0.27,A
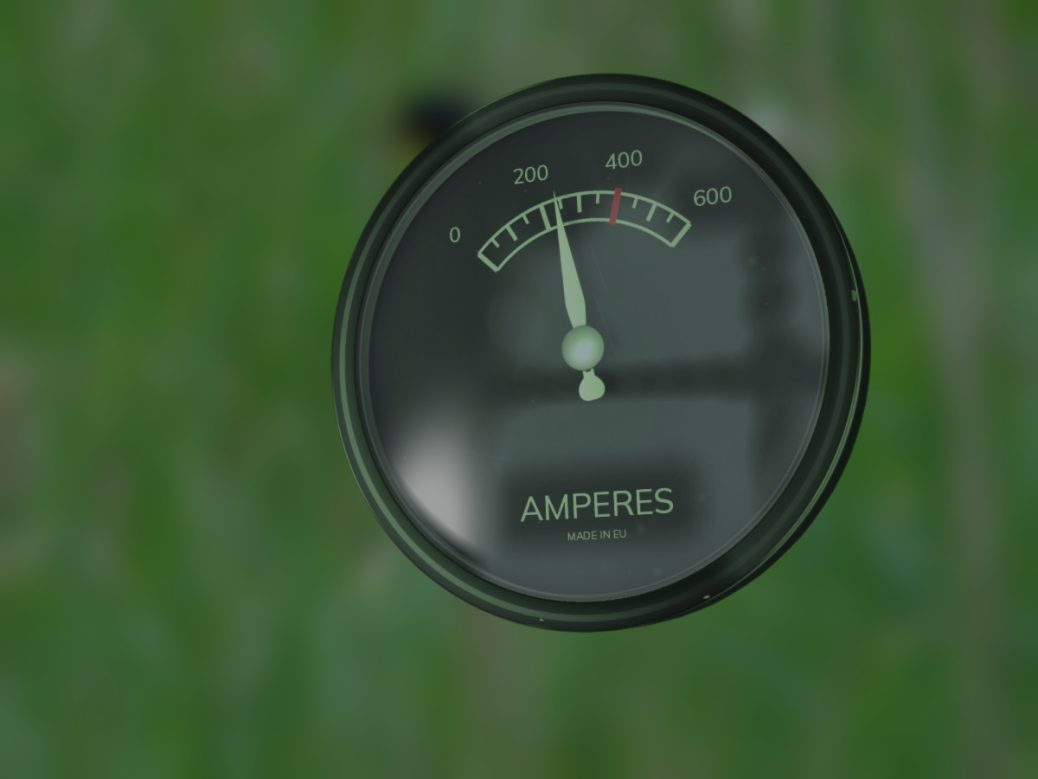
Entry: 250,A
